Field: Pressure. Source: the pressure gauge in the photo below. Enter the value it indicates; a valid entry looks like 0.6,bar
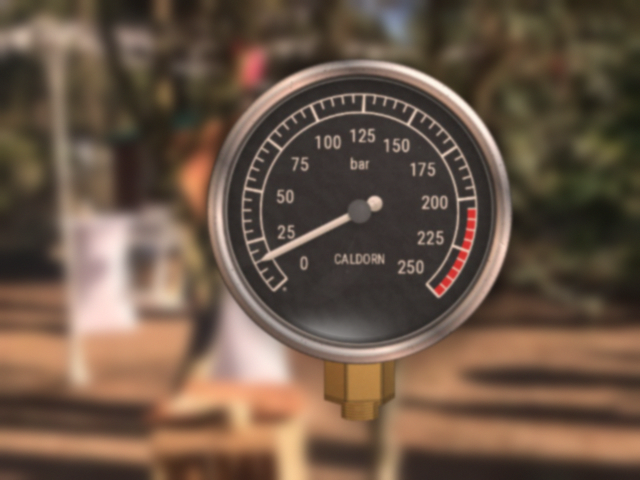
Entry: 15,bar
